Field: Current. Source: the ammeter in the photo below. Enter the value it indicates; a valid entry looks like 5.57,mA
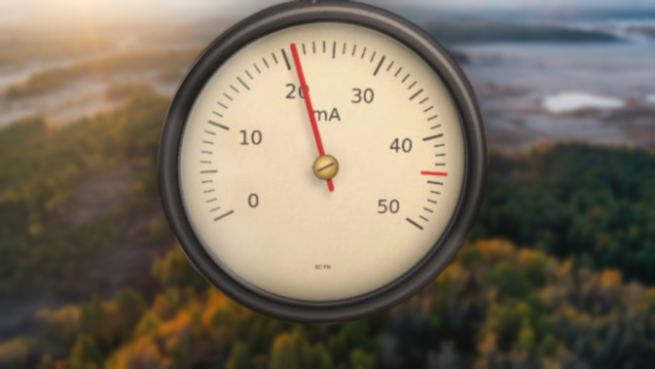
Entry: 21,mA
